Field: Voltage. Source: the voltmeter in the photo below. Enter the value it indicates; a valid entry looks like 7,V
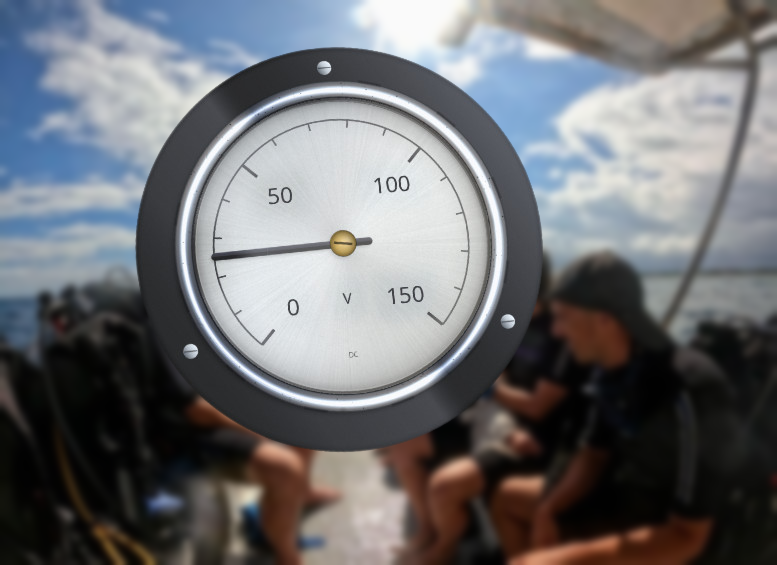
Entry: 25,V
